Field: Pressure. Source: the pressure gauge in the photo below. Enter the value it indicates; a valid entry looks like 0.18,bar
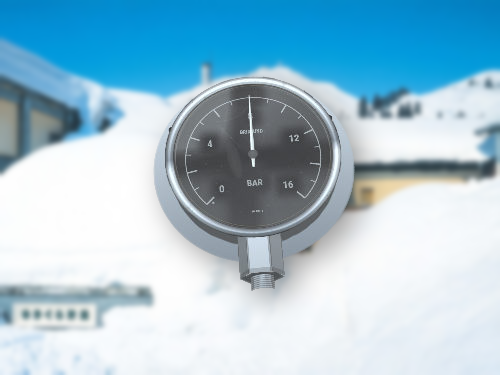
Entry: 8,bar
